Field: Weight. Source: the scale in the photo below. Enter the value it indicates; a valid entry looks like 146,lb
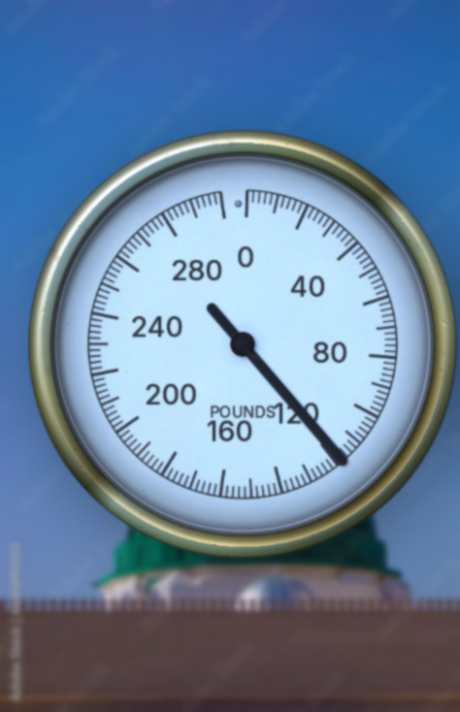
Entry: 118,lb
